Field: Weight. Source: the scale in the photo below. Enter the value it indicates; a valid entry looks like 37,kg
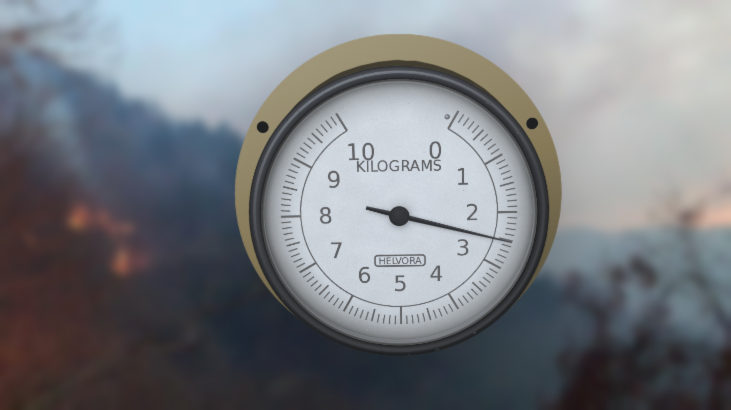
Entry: 2.5,kg
